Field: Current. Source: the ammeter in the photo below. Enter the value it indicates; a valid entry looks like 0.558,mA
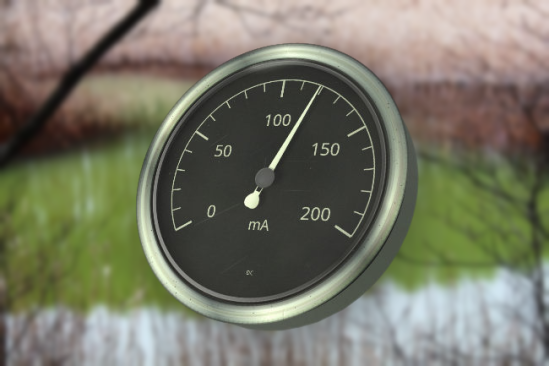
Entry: 120,mA
